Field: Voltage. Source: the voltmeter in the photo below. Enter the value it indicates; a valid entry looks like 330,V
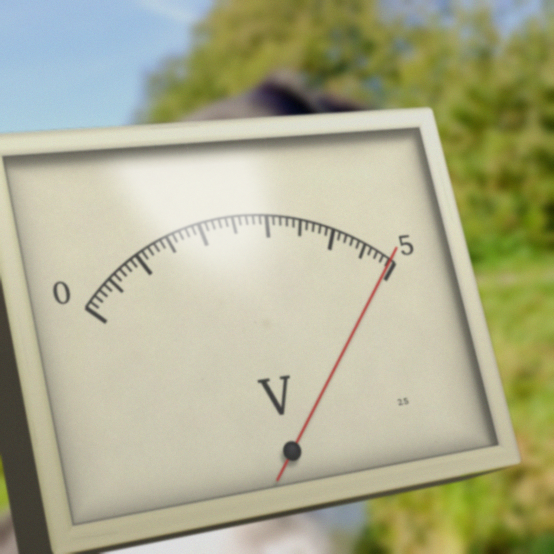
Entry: 4.9,V
